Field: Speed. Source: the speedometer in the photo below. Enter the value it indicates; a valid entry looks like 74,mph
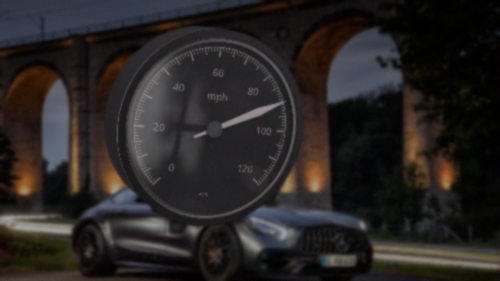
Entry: 90,mph
